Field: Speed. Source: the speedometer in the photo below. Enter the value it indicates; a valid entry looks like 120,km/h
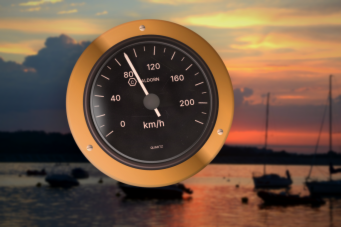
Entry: 90,km/h
